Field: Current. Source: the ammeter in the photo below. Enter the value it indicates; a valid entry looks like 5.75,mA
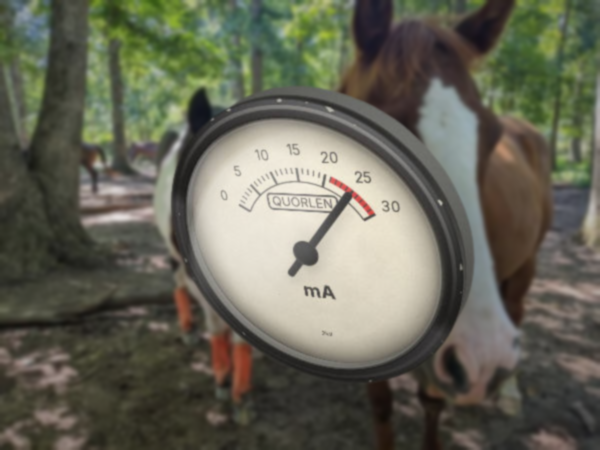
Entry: 25,mA
